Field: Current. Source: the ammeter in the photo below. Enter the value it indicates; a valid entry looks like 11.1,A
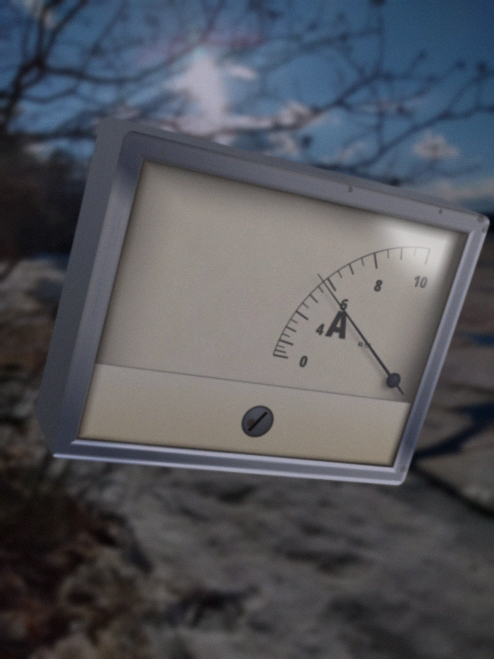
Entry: 5.75,A
